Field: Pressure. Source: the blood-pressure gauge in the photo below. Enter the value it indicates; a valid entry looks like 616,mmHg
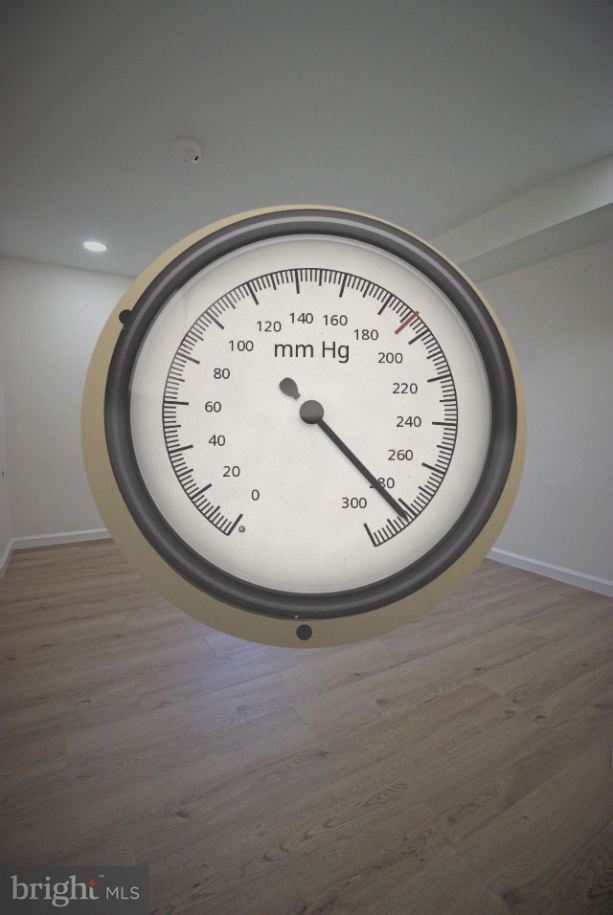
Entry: 284,mmHg
